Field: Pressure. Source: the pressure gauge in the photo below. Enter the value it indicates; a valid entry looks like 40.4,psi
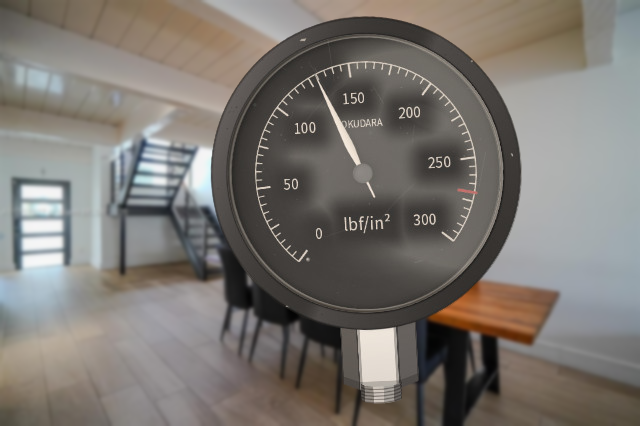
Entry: 130,psi
